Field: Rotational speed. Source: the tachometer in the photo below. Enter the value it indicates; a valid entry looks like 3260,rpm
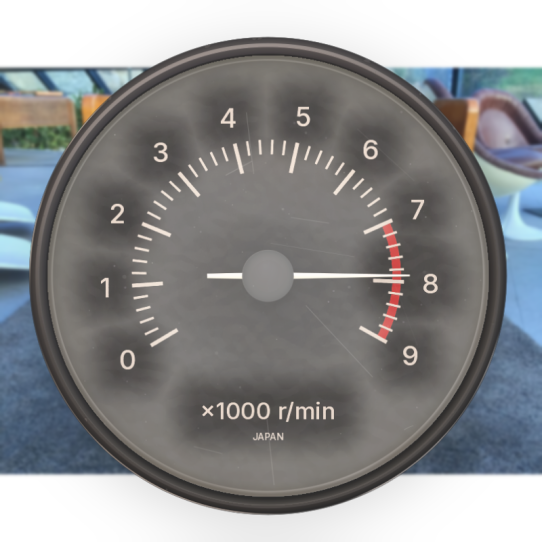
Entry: 7900,rpm
